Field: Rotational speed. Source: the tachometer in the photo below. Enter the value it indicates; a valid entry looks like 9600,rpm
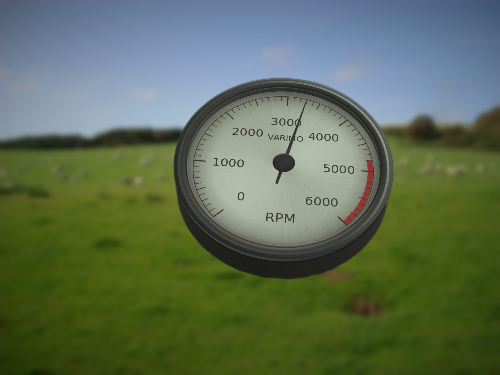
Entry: 3300,rpm
